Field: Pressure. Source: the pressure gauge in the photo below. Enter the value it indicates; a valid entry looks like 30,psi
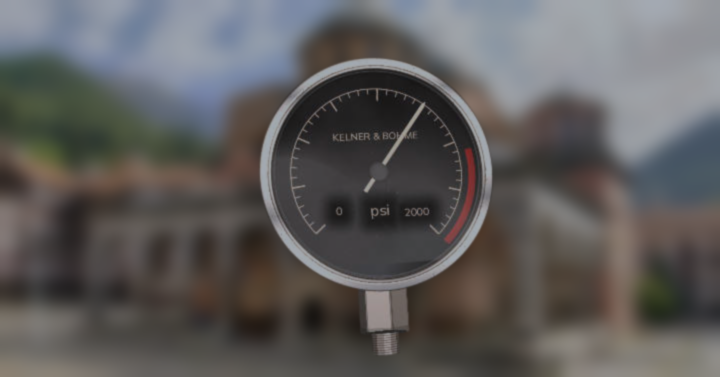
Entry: 1250,psi
